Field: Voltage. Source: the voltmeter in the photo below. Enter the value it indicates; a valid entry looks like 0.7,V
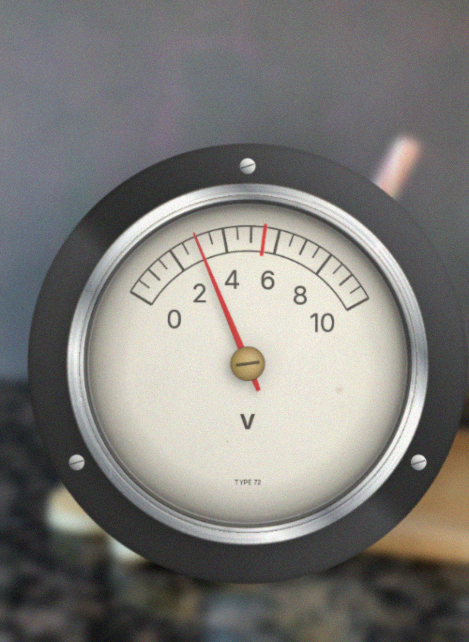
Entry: 3,V
